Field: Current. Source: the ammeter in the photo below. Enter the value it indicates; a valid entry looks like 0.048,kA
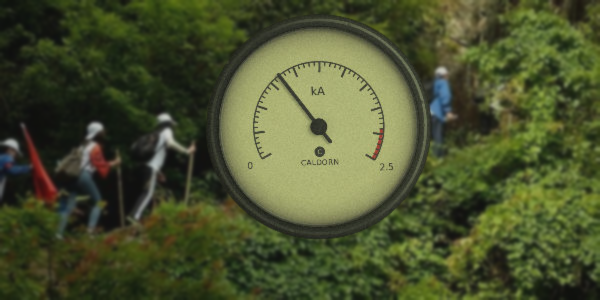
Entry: 0.85,kA
